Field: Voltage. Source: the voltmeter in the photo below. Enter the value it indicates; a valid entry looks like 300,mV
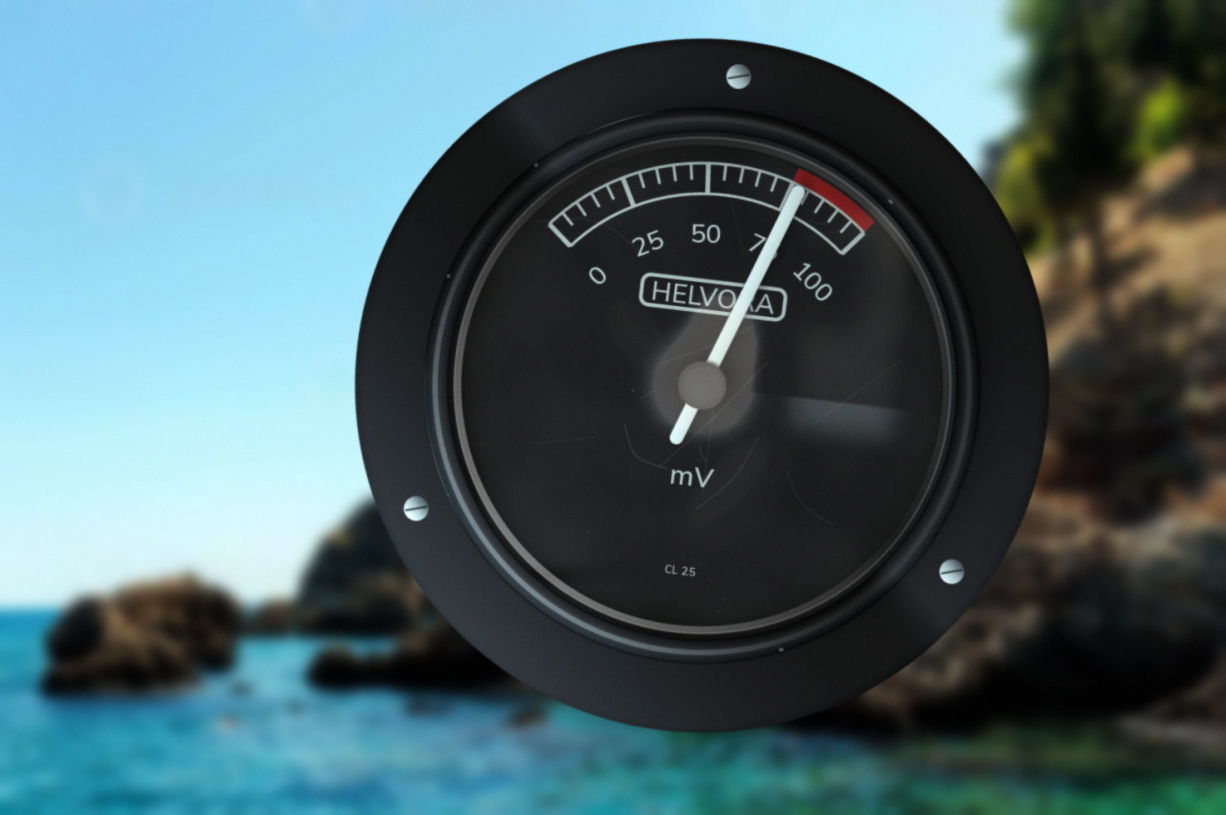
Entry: 77.5,mV
